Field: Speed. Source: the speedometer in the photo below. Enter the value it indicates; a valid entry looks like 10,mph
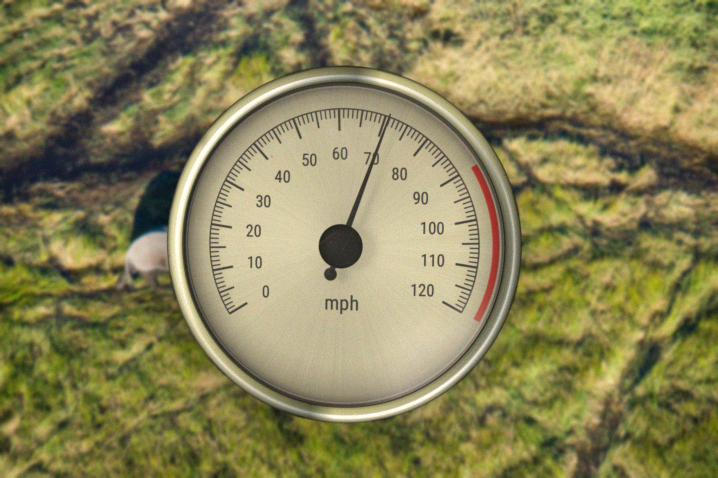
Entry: 71,mph
